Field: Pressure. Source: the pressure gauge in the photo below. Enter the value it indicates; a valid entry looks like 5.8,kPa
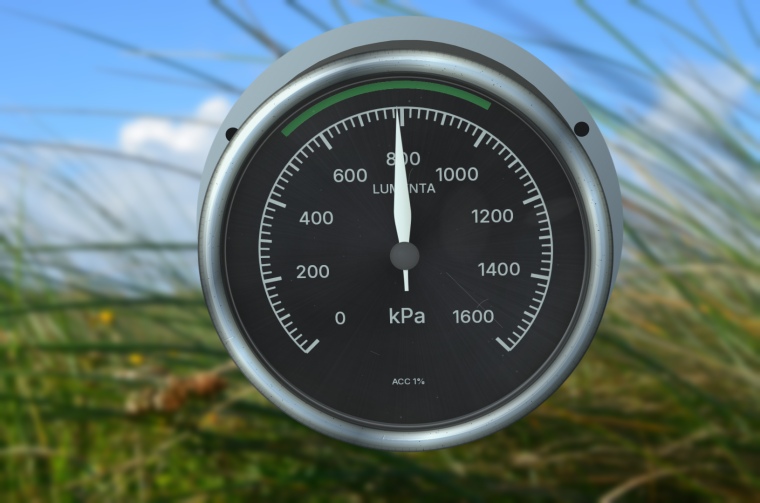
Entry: 790,kPa
